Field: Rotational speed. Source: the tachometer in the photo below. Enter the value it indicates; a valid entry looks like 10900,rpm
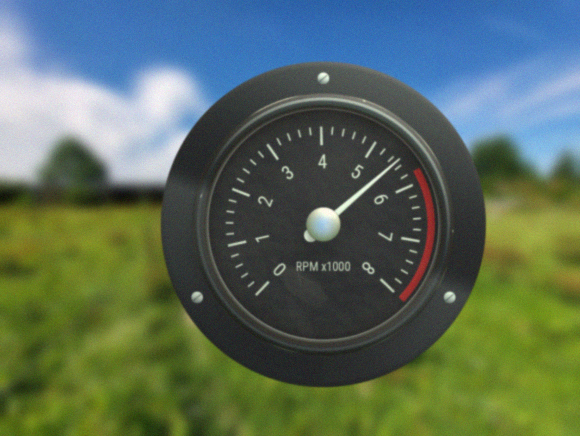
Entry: 5500,rpm
